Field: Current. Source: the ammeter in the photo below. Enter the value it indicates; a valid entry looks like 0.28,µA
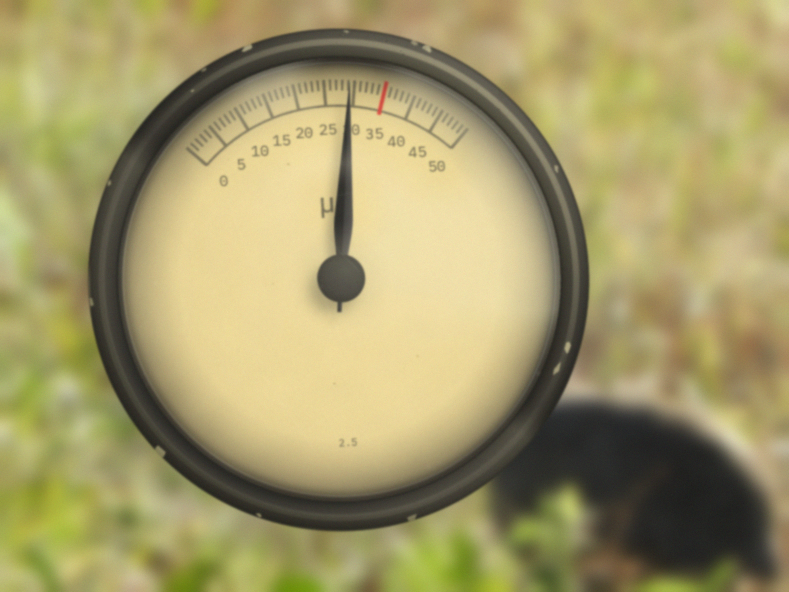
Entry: 29,µA
